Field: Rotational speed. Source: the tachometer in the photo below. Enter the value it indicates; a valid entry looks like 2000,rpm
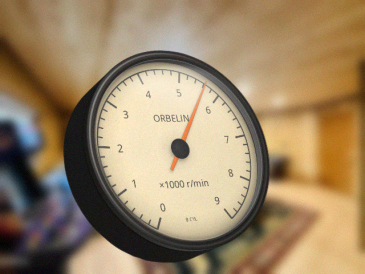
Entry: 5600,rpm
